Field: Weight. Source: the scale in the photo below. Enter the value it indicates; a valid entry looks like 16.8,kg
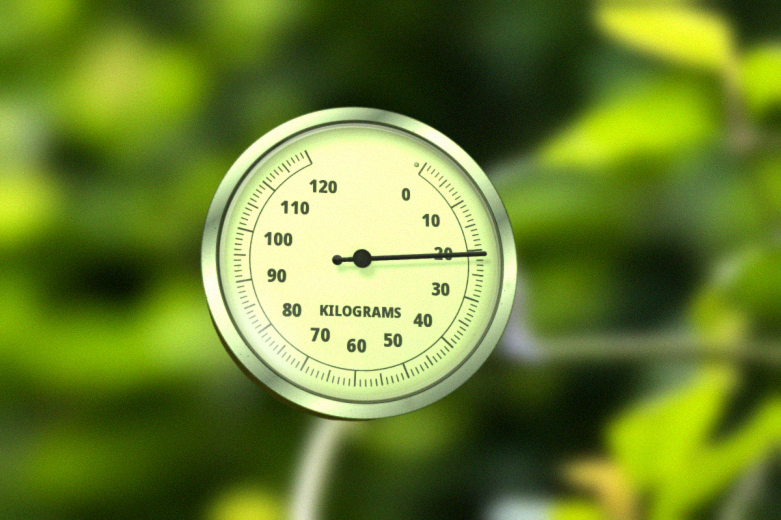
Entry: 21,kg
